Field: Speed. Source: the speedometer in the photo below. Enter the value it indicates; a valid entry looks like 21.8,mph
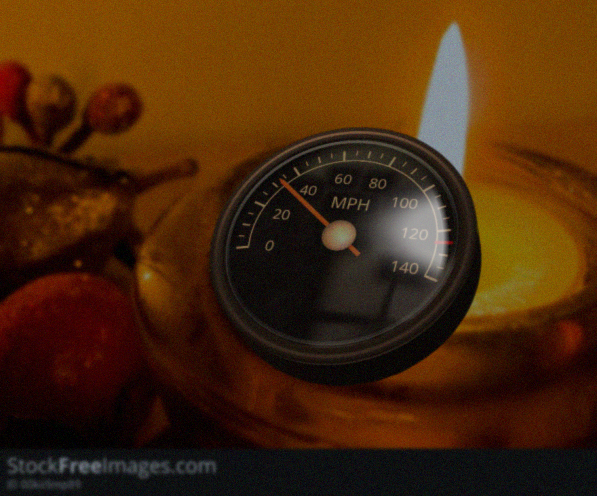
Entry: 32.5,mph
